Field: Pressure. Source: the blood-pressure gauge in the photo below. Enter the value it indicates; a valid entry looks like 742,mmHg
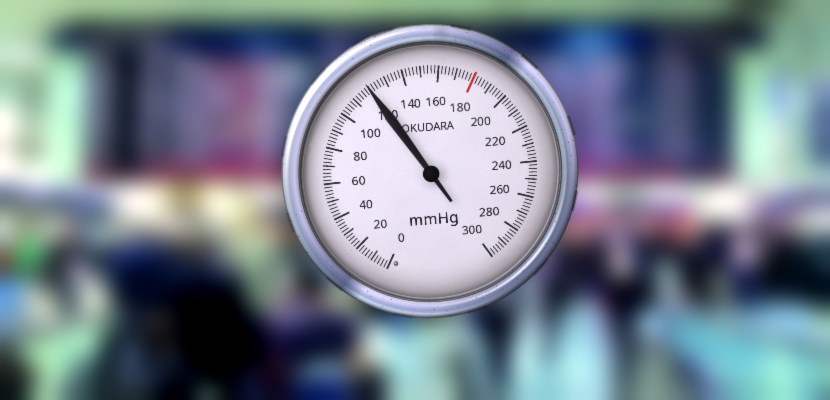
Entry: 120,mmHg
